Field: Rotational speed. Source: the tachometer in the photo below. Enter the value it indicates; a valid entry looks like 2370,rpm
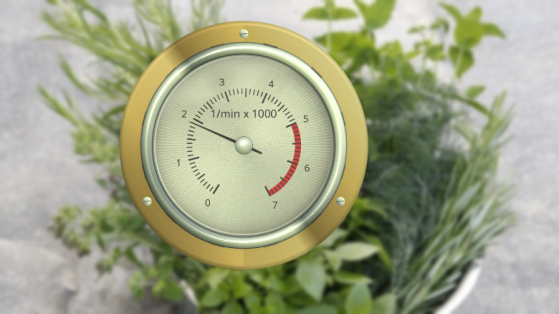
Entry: 1900,rpm
